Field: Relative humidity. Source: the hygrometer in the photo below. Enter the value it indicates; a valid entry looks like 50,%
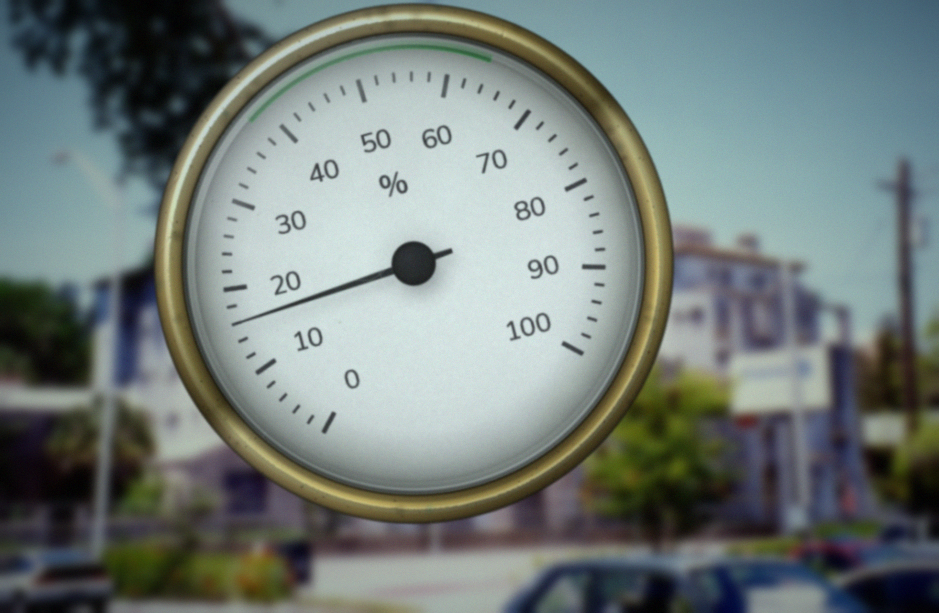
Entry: 16,%
